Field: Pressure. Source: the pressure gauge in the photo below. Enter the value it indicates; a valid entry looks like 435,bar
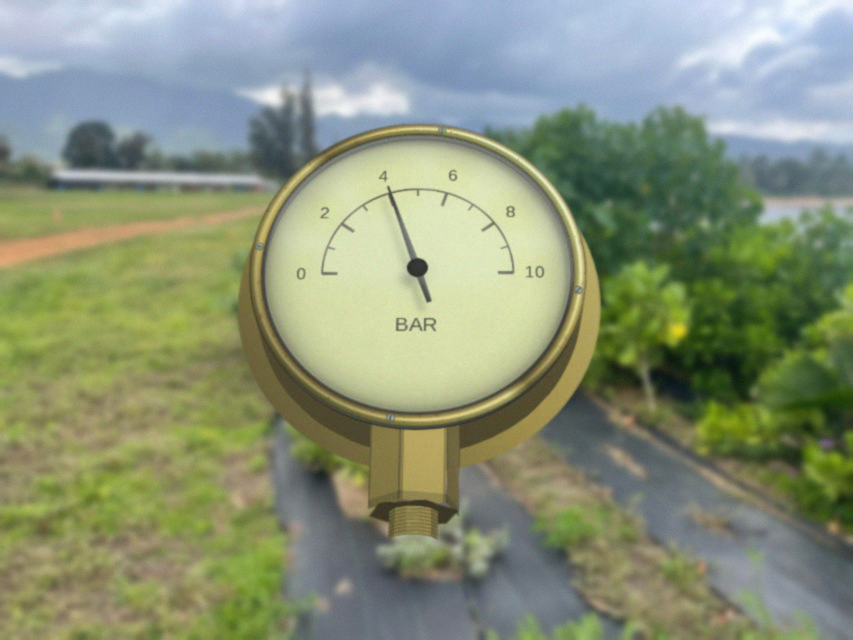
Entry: 4,bar
